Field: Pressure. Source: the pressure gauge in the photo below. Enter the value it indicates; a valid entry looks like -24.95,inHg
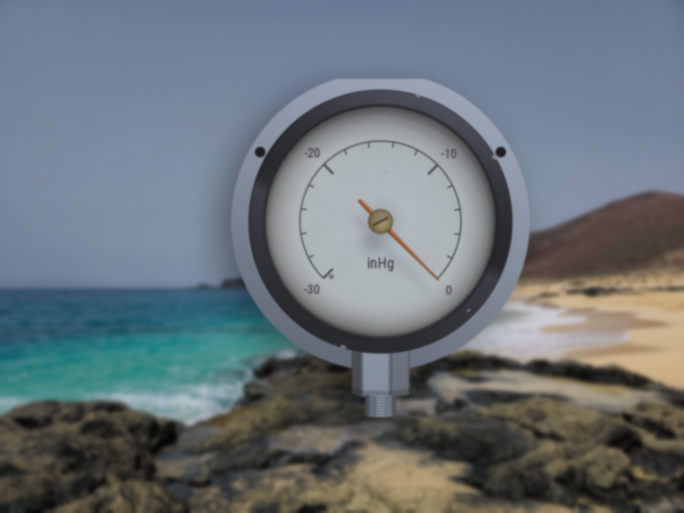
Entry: 0,inHg
